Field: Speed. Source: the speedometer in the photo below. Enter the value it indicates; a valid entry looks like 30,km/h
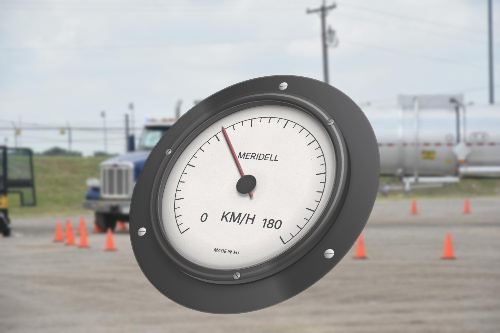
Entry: 65,km/h
